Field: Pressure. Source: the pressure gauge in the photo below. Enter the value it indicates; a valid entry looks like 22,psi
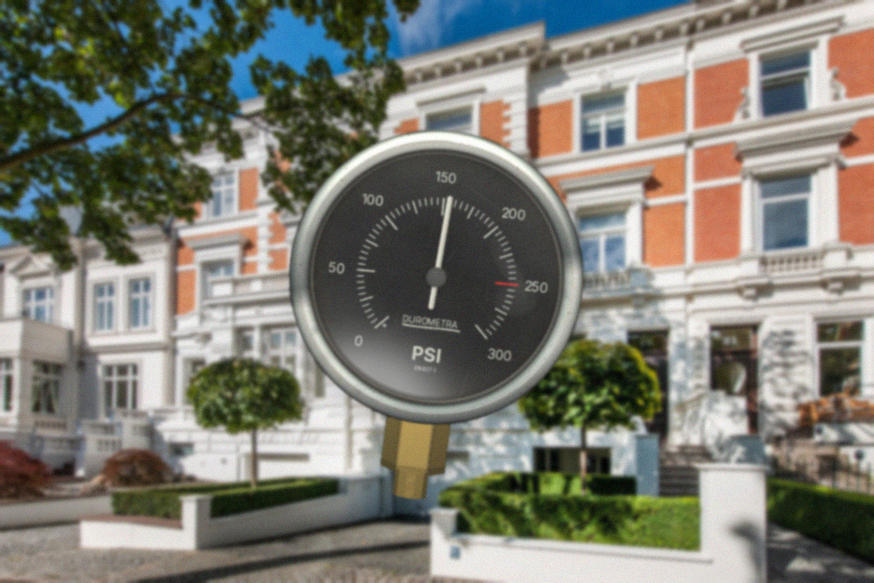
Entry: 155,psi
